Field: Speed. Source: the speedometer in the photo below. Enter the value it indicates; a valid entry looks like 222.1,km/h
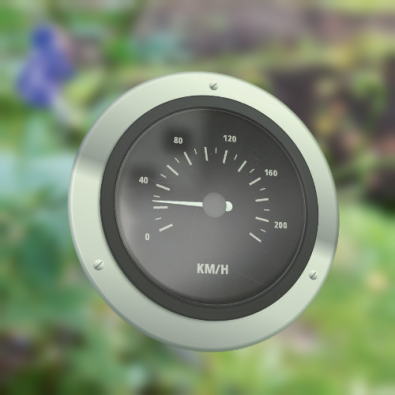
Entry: 25,km/h
